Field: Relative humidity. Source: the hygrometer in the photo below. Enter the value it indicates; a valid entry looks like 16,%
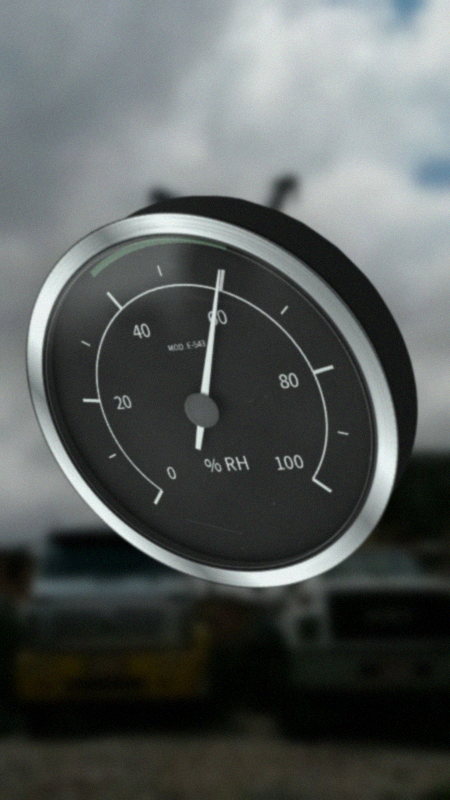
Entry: 60,%
